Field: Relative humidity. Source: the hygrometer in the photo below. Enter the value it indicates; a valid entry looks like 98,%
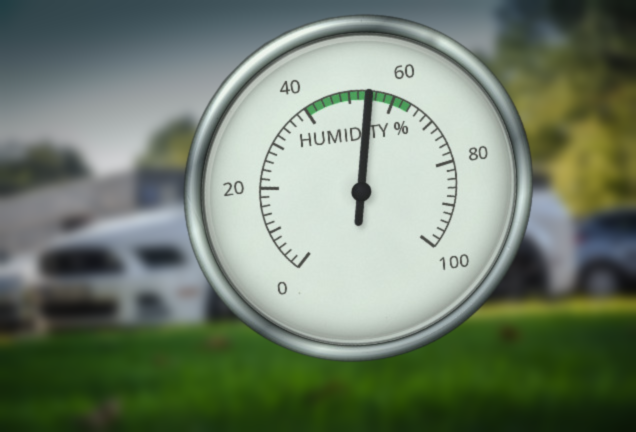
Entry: 54,%
